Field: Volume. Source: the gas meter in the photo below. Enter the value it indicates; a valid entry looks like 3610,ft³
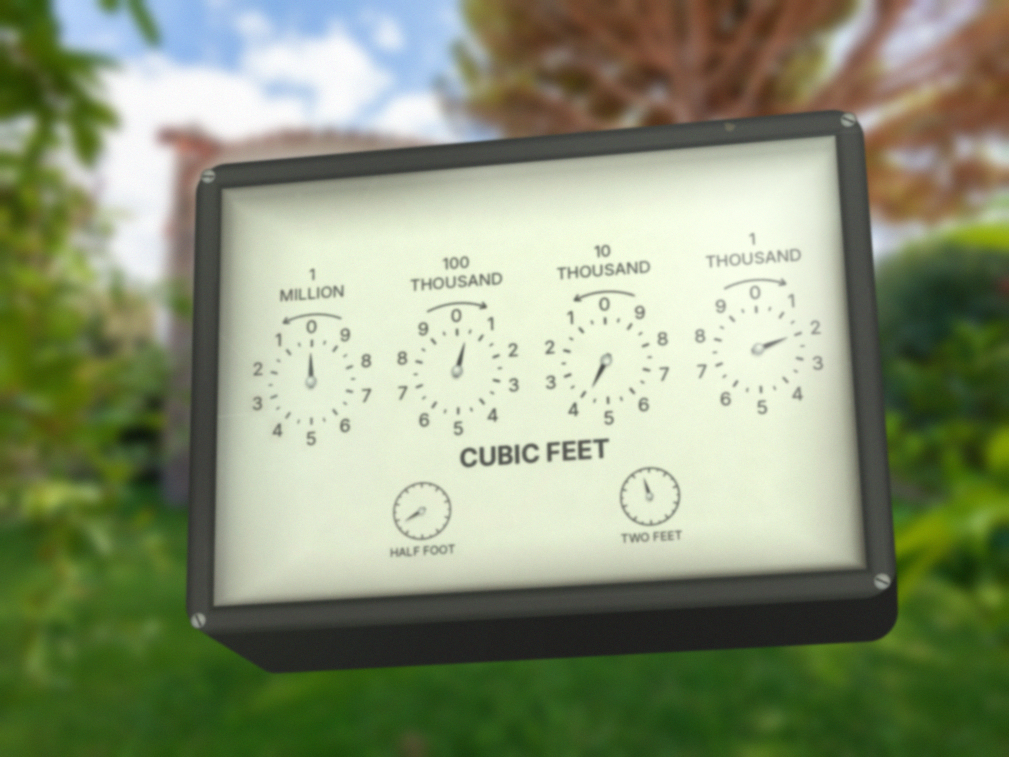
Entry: 4200,ft³
